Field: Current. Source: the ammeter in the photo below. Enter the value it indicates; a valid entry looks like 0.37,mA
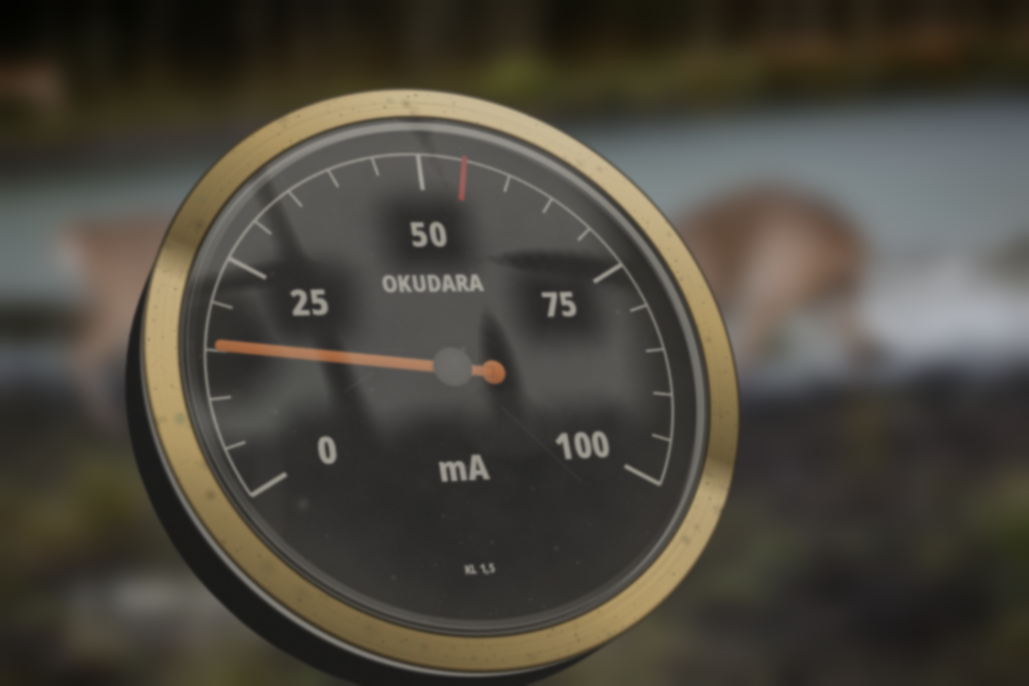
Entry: 15,mA
